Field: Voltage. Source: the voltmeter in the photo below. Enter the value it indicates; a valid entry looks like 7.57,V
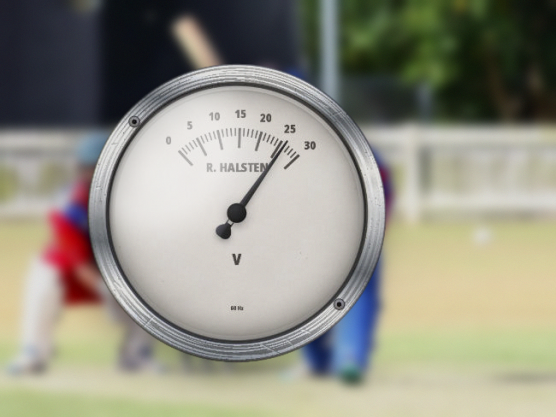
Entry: 26,V
